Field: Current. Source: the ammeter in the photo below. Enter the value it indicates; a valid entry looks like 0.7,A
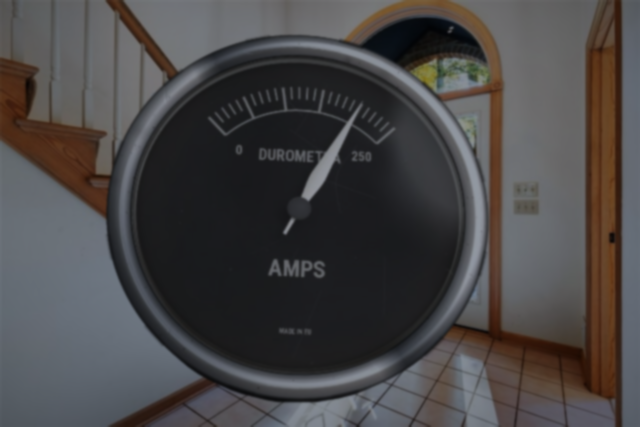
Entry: 200,A
